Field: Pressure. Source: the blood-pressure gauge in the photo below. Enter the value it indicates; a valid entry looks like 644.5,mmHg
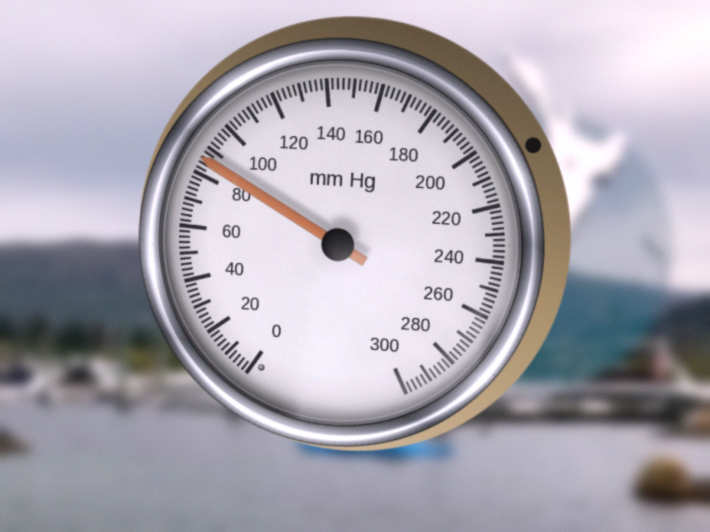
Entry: 86,mmHg
